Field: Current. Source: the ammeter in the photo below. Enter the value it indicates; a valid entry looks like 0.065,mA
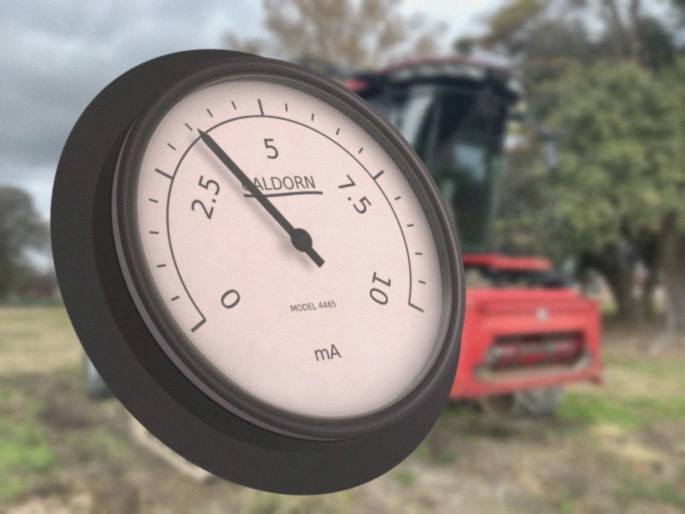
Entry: 3.5,mA
